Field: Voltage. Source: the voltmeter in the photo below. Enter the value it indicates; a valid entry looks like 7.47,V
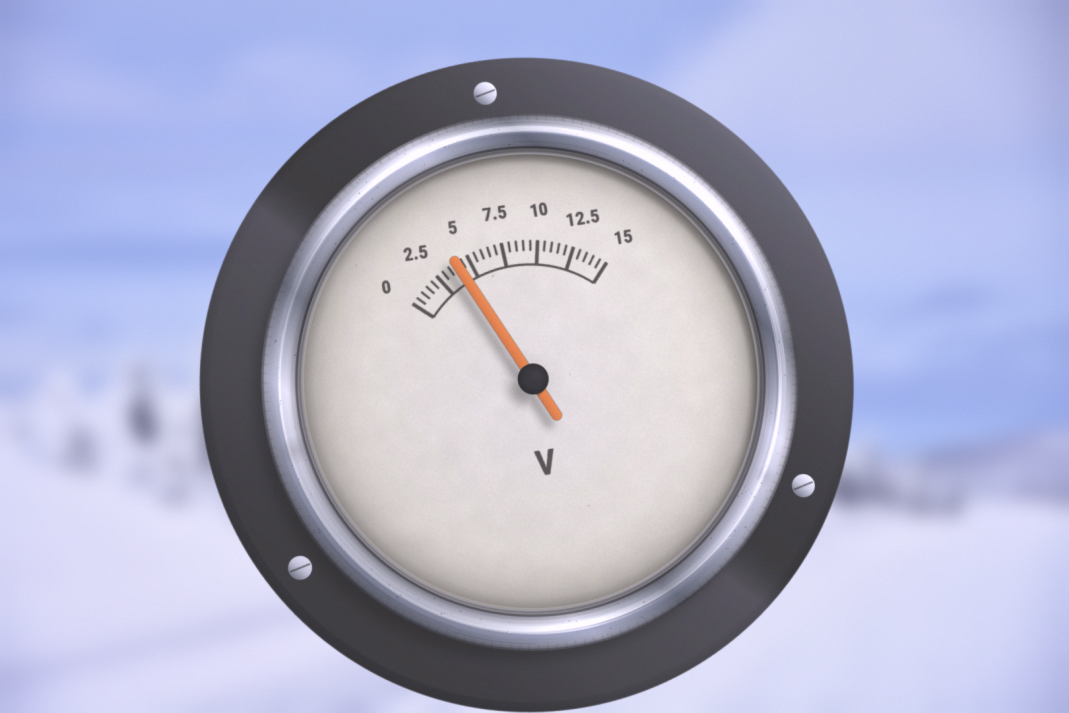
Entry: 4,V
